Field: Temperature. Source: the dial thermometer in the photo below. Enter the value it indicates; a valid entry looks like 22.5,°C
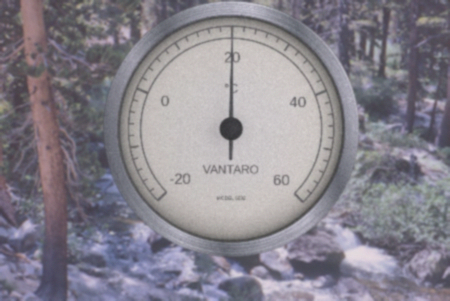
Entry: 20,°C
